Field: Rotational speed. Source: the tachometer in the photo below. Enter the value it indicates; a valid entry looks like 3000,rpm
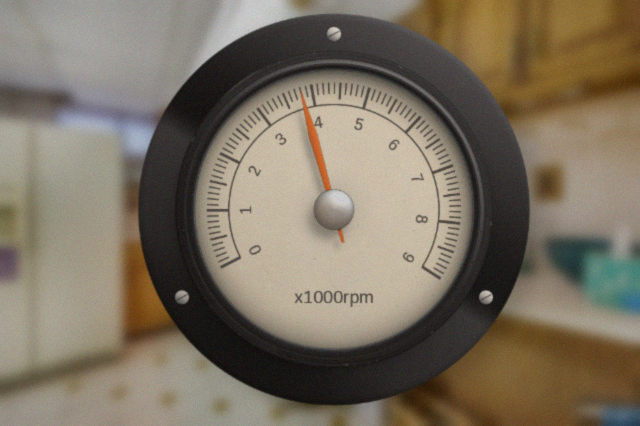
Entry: 3800,rpm
